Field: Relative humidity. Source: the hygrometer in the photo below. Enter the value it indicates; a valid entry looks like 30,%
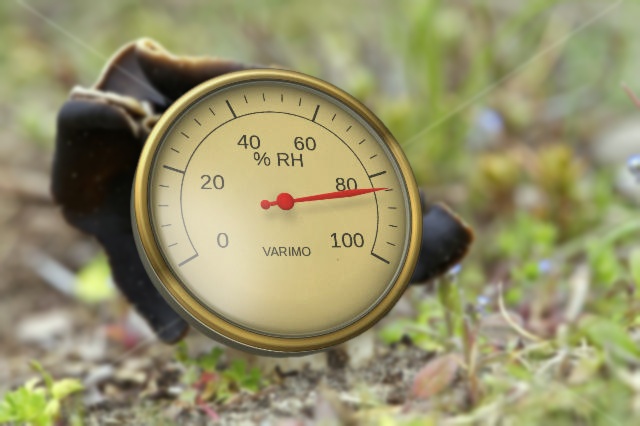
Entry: 84,%
